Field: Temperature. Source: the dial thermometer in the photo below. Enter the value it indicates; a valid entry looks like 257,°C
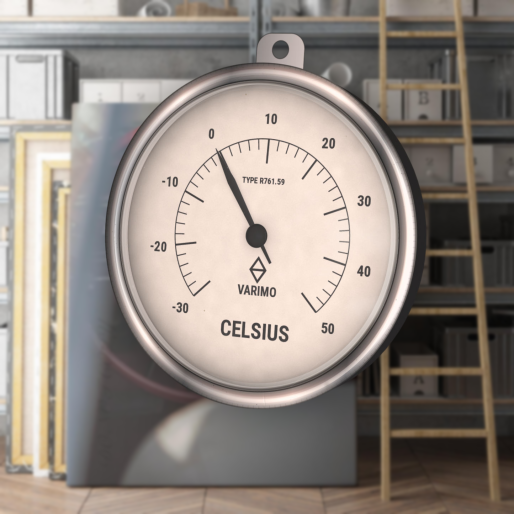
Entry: 0,°C
